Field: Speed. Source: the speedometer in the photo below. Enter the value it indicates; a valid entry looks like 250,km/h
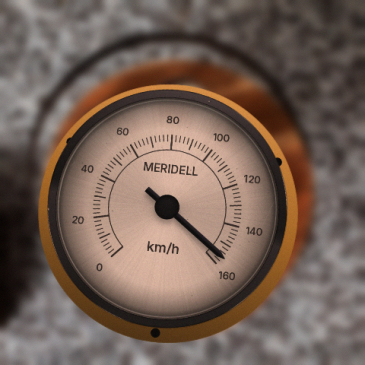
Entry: 156,km/h
